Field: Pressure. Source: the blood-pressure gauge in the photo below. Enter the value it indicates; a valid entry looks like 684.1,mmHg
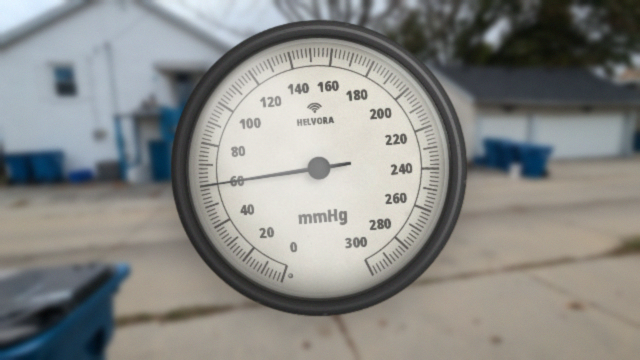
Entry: 60,mmHg
